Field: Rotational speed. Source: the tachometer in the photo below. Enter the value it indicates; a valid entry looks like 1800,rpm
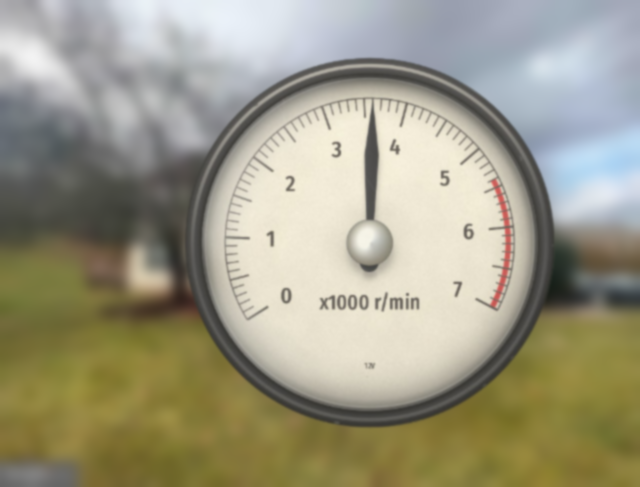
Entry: 3600,rpm
